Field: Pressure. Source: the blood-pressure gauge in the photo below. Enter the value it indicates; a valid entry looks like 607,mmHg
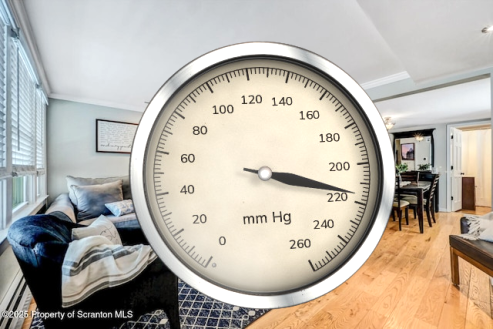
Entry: 216,mmHg
